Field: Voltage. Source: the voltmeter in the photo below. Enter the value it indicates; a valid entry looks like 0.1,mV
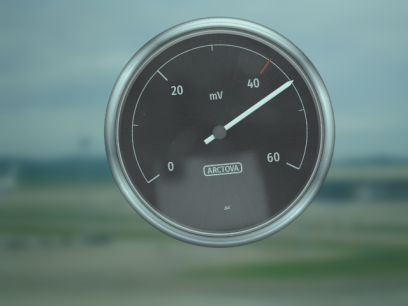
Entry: 45,mV
